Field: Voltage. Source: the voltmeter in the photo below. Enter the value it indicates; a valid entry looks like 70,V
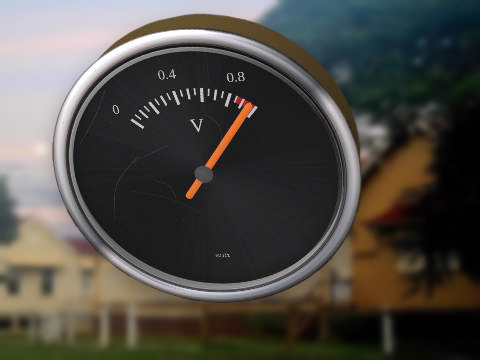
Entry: 0.95,V
